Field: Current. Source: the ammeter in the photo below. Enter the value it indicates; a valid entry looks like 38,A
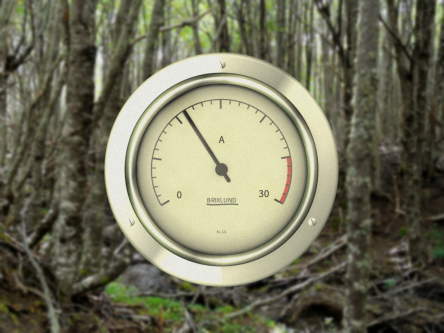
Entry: 11,A
